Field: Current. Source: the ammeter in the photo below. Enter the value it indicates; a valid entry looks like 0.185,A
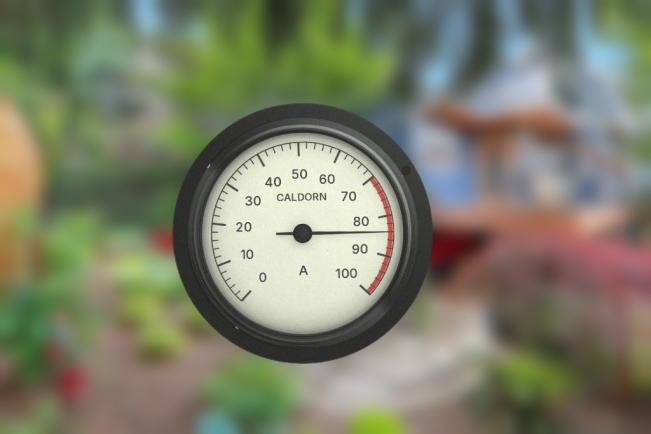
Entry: 84,A
